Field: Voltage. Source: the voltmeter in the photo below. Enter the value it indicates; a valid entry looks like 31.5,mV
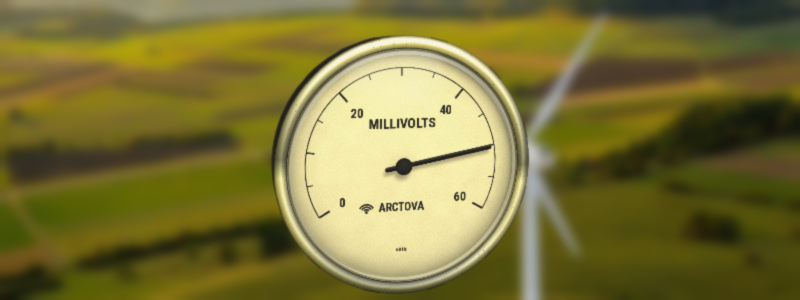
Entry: 50,mV
